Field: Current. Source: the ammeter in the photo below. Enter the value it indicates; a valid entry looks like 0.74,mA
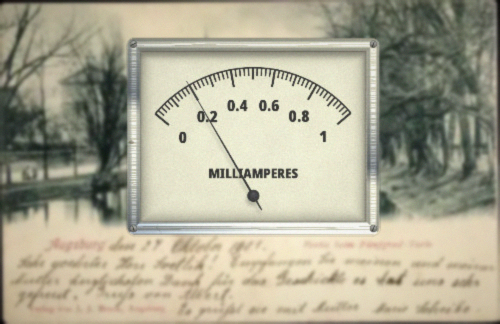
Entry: 0.2,mA
